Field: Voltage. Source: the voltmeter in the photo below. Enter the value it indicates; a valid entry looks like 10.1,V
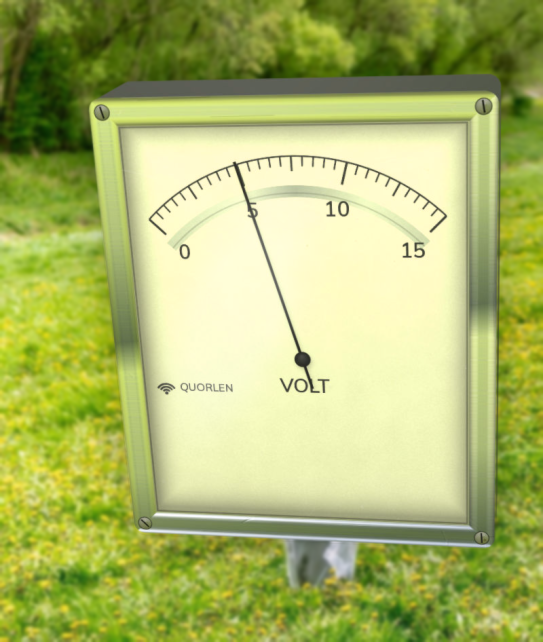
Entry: 5,V
